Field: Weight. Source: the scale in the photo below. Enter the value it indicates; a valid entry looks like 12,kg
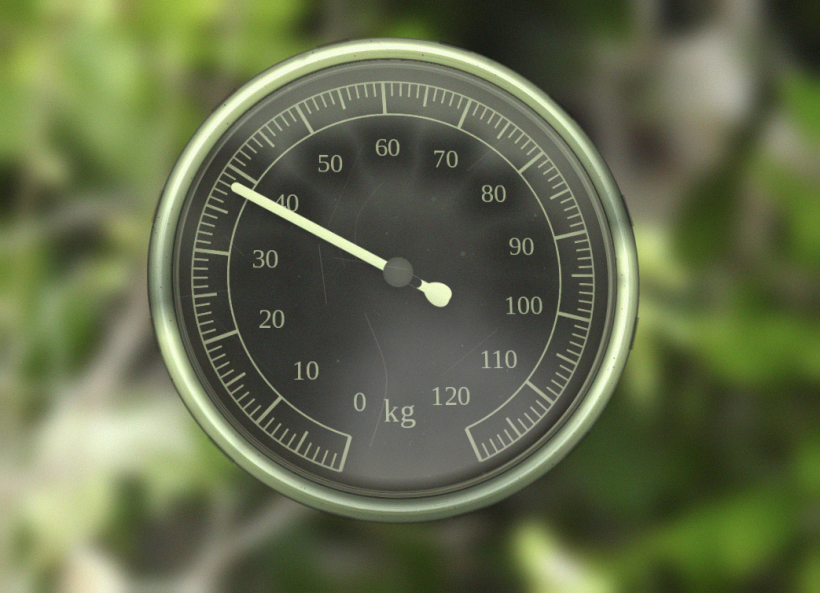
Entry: 38,kg
